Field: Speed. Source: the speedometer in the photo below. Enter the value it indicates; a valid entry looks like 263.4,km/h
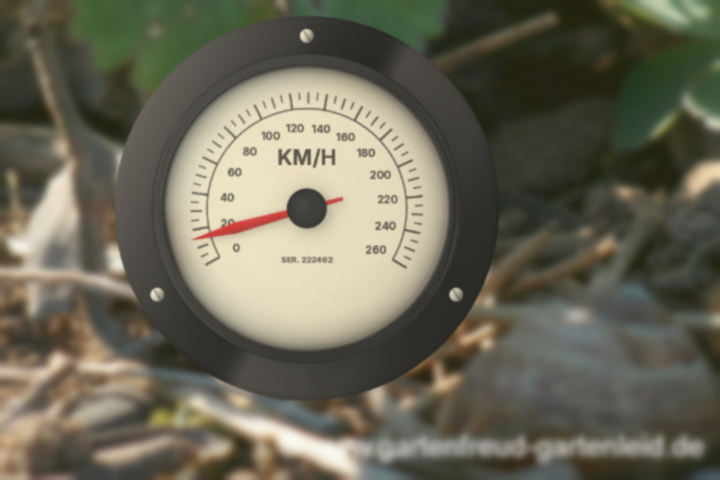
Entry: 15,km/h
